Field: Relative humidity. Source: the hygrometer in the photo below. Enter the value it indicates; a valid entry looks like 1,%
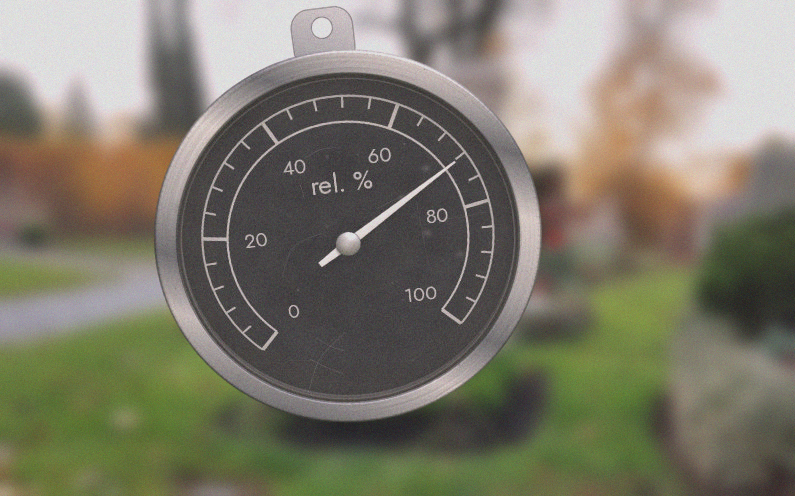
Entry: 72,%
